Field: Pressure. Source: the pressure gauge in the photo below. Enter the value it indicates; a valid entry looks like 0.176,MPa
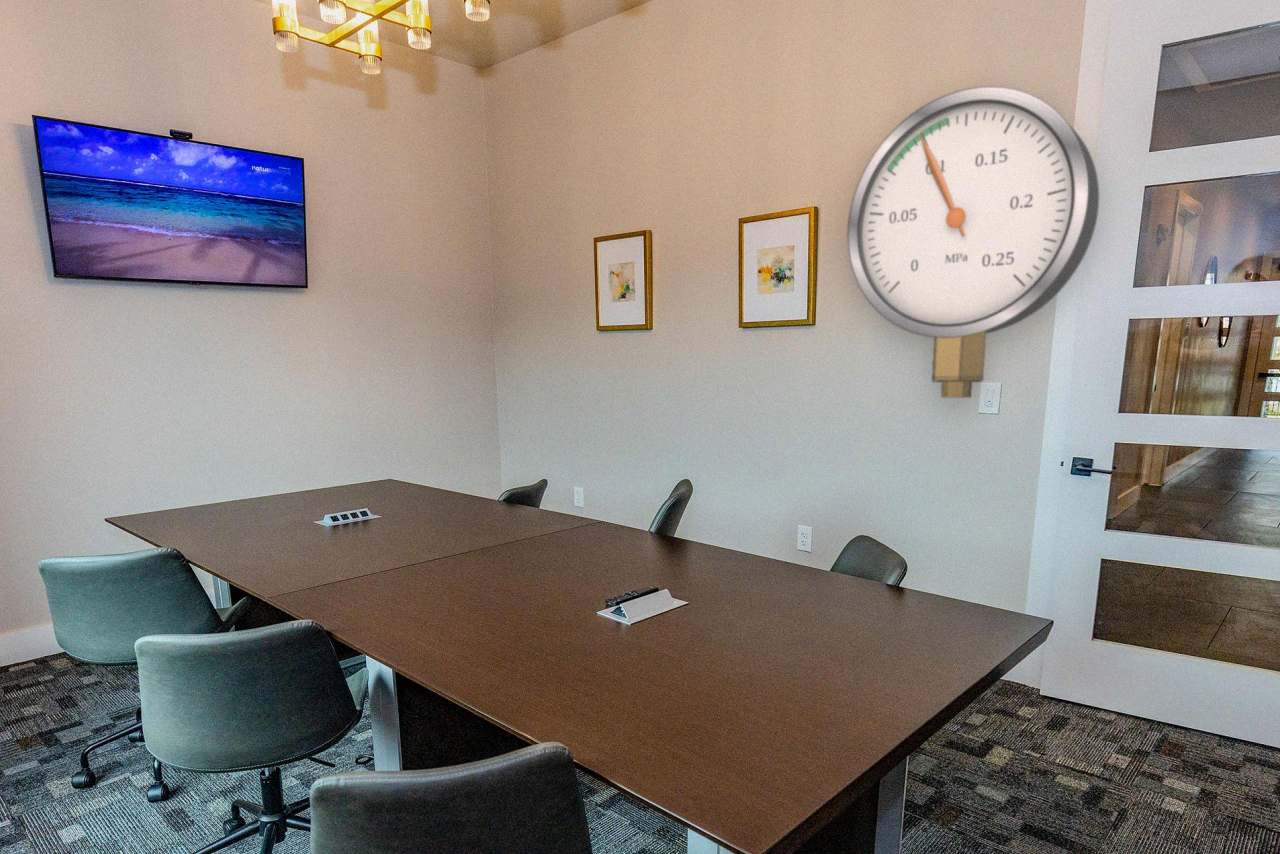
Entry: 0.1,MPa
